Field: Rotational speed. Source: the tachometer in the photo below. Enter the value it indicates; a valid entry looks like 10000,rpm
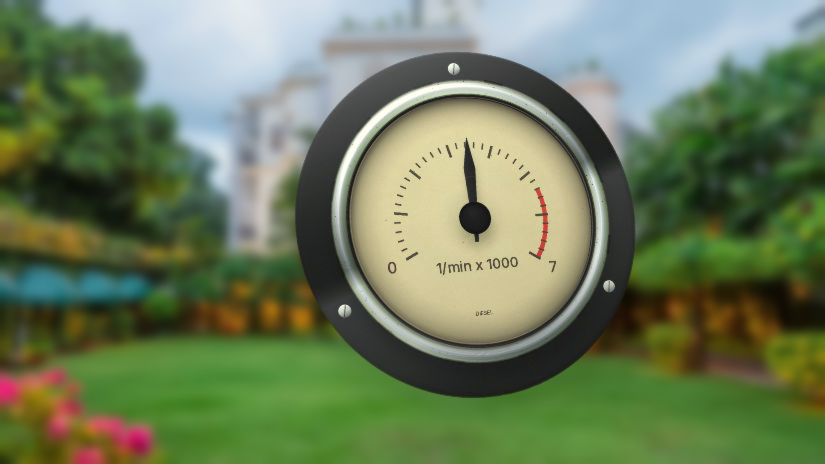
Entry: 3400,rpm
